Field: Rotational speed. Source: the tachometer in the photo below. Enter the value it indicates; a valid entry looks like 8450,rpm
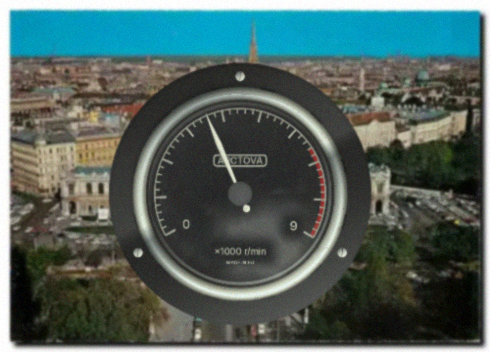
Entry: 3600,rpm
